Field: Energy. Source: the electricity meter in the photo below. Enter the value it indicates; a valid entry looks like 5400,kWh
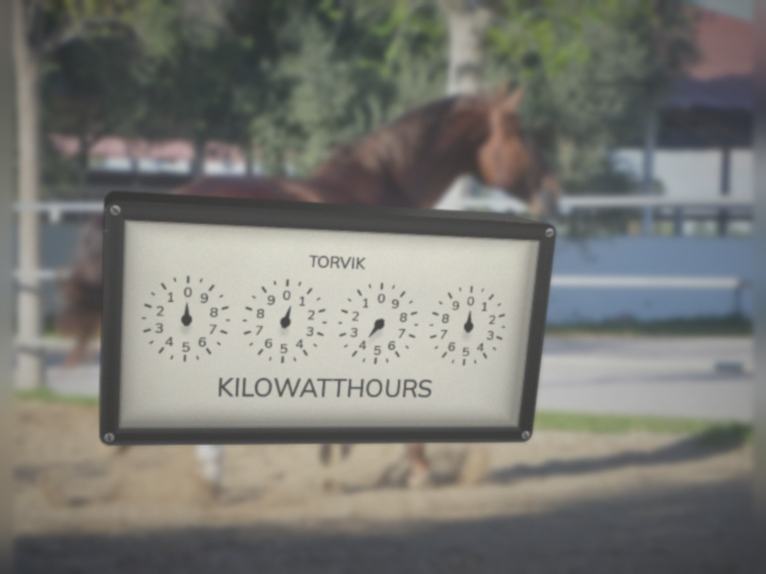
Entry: 40,kWh
